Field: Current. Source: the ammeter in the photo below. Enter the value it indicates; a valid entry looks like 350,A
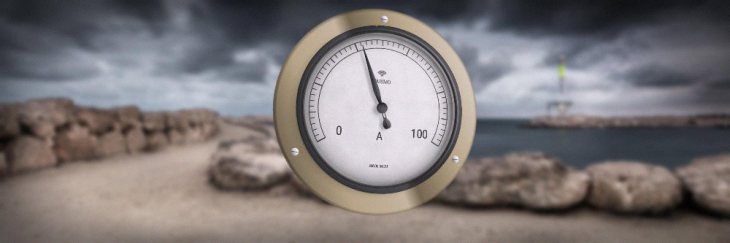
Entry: 42,A
